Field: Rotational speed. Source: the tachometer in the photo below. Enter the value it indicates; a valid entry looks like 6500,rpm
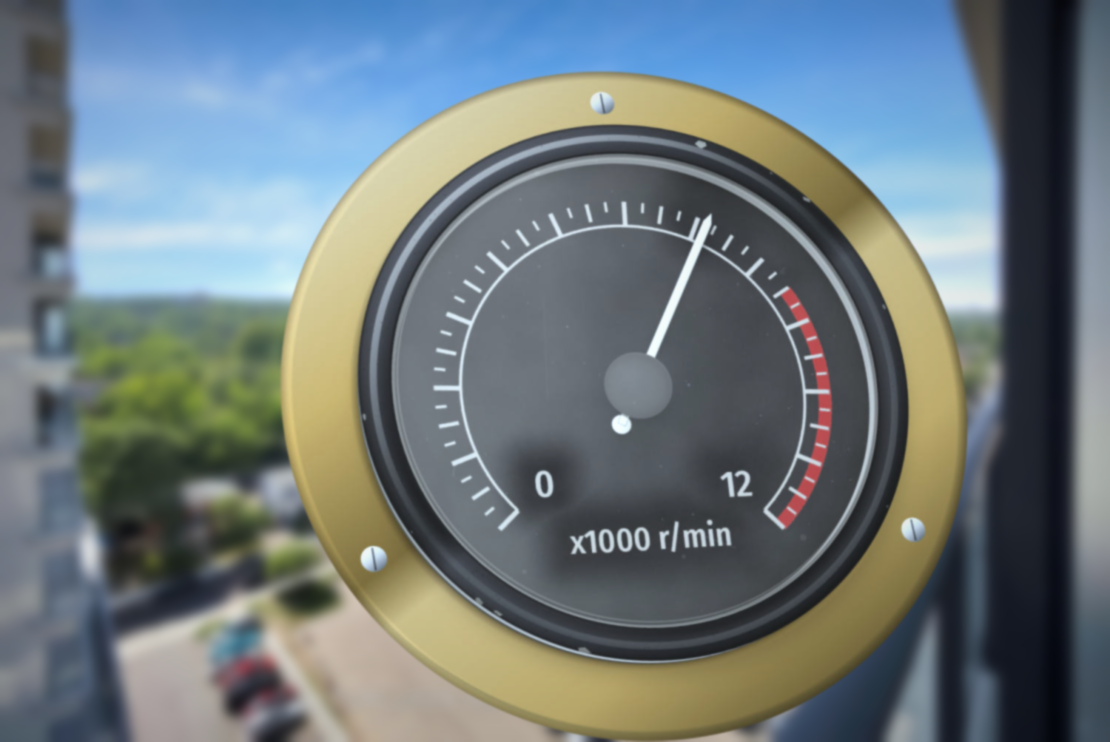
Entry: 7125,rpm
